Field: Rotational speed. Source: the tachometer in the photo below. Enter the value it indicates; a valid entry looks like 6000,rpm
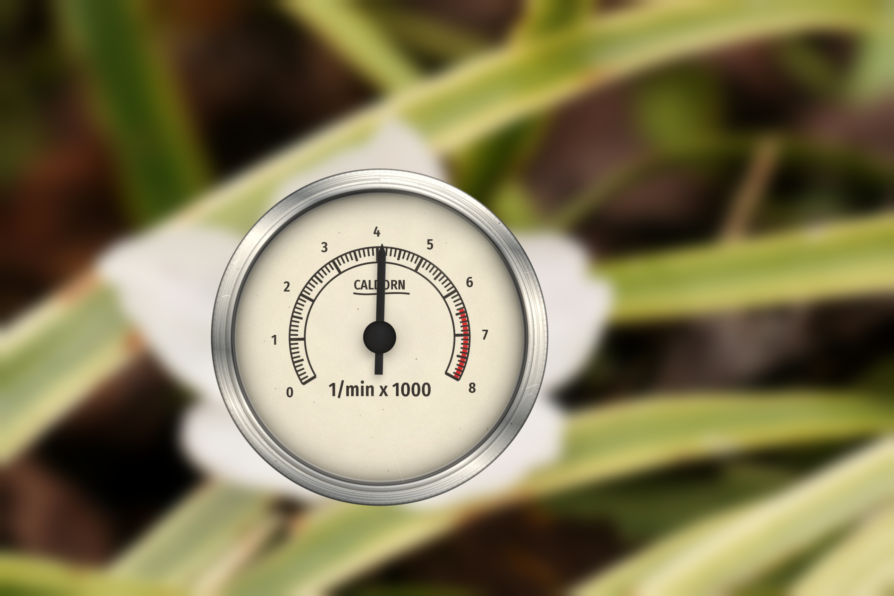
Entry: 4100,rpm
